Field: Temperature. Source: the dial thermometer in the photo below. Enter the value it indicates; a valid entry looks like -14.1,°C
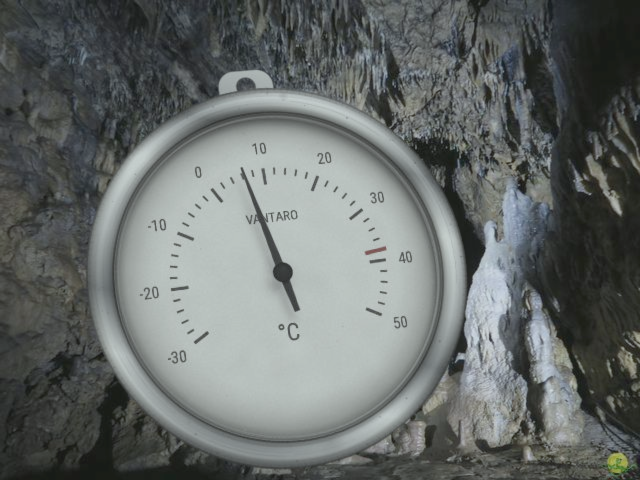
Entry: 6,°C
